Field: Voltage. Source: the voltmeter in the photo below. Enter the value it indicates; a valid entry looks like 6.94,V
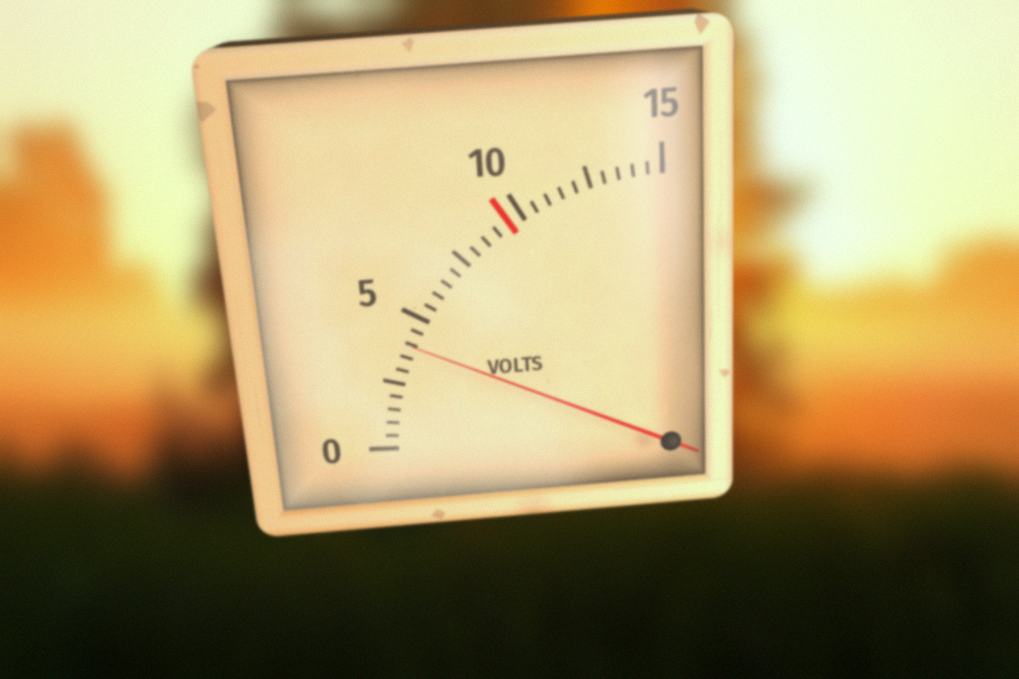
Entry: 4,V
